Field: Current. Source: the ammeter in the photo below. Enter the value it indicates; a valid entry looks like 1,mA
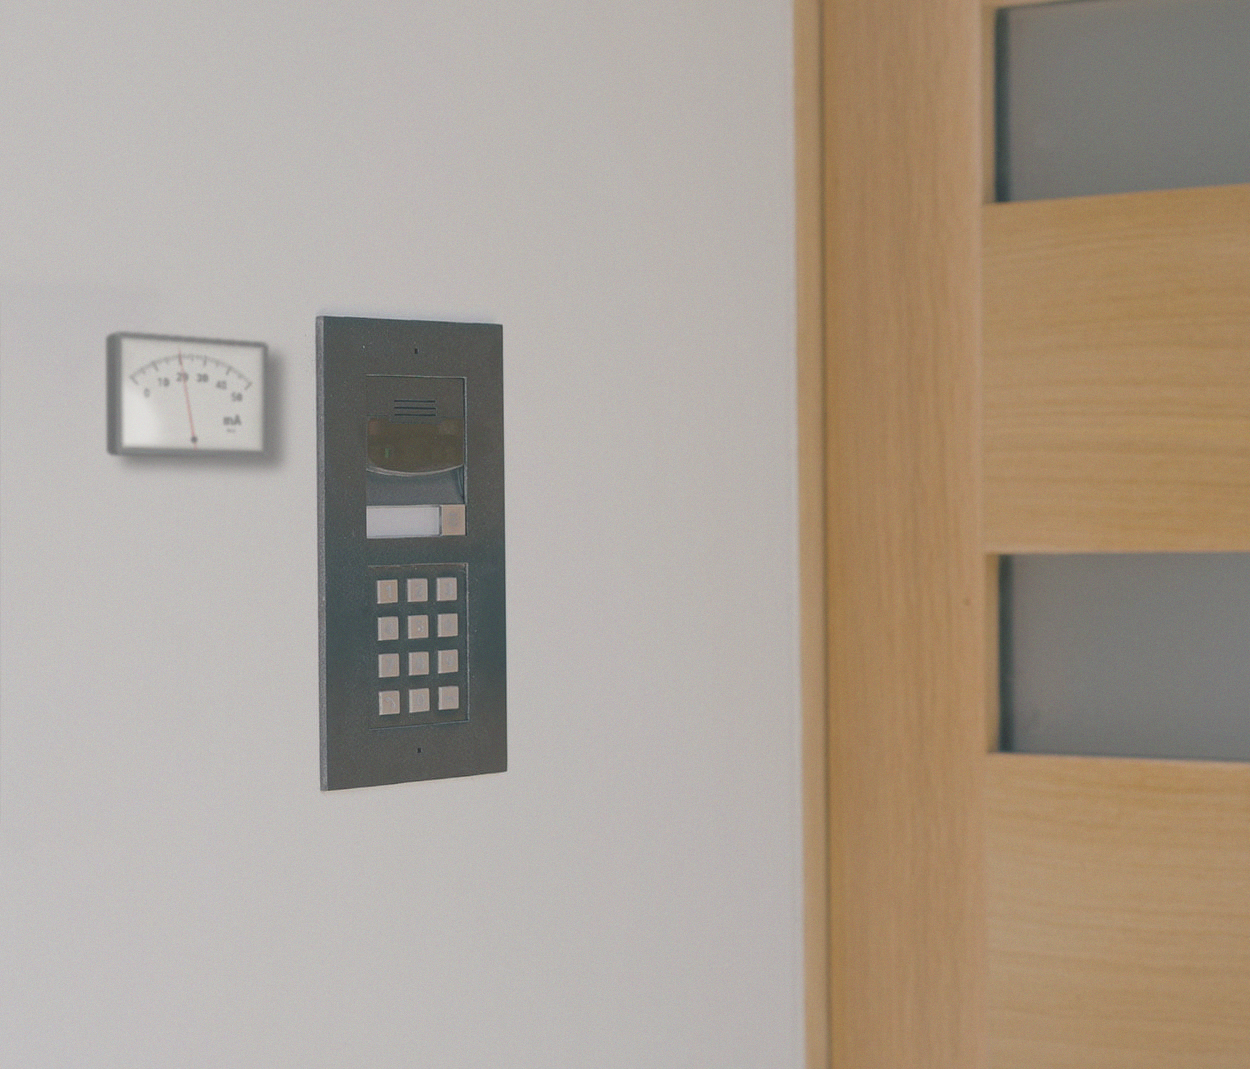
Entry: 20,mA
